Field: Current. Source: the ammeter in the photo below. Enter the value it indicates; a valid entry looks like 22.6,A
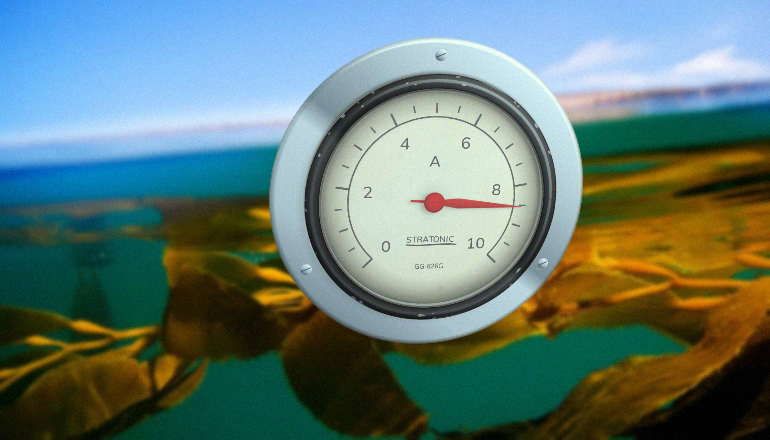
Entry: 8.5,A
